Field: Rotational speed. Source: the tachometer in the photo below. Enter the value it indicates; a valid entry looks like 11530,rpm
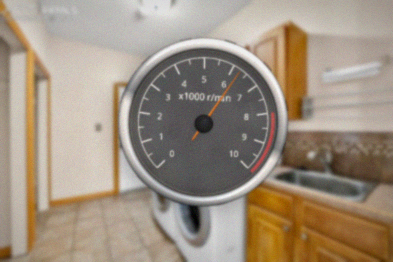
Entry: 6250,rpm
